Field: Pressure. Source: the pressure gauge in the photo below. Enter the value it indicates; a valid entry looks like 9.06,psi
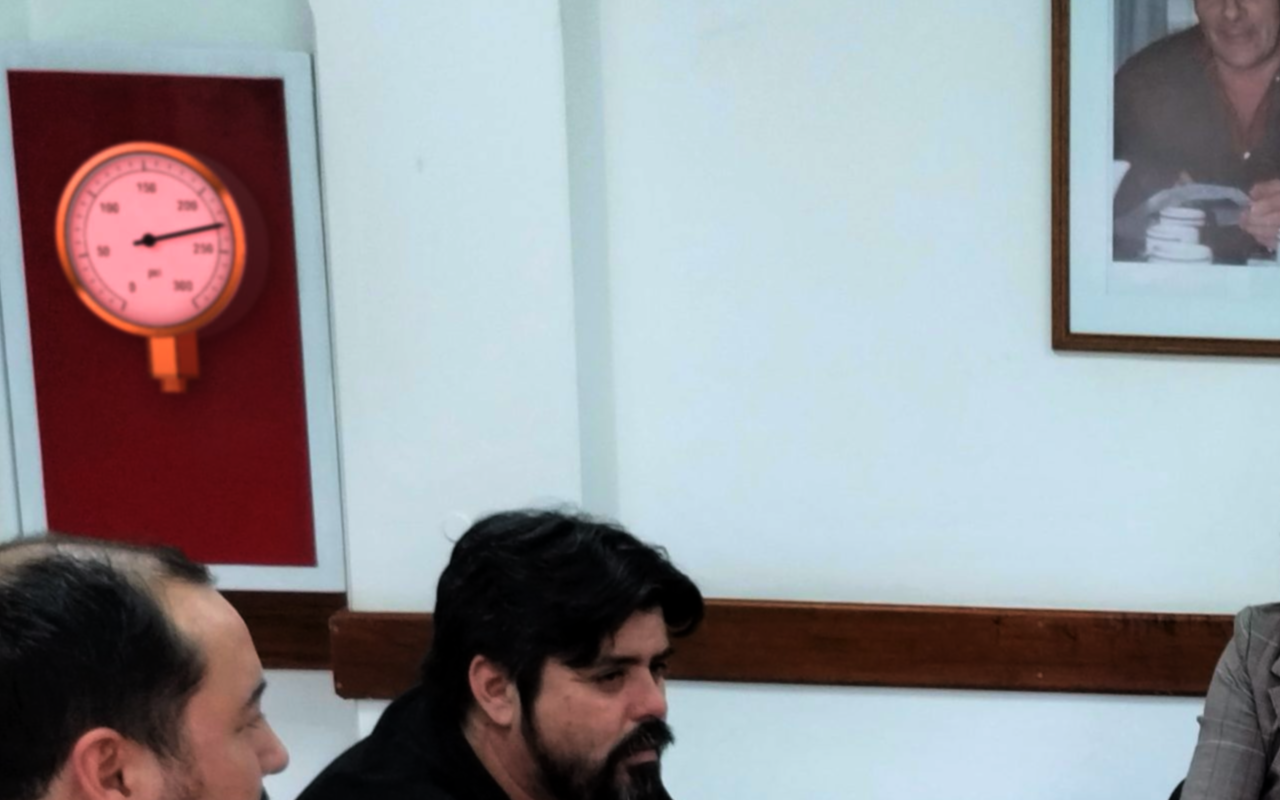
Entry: 230,psi
